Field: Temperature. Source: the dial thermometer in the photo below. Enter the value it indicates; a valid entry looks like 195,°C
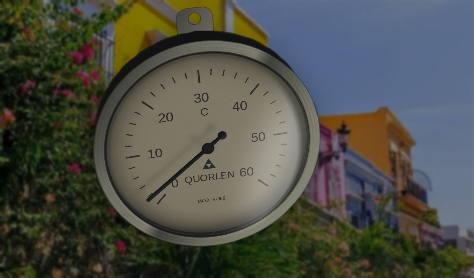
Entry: 2,°C
